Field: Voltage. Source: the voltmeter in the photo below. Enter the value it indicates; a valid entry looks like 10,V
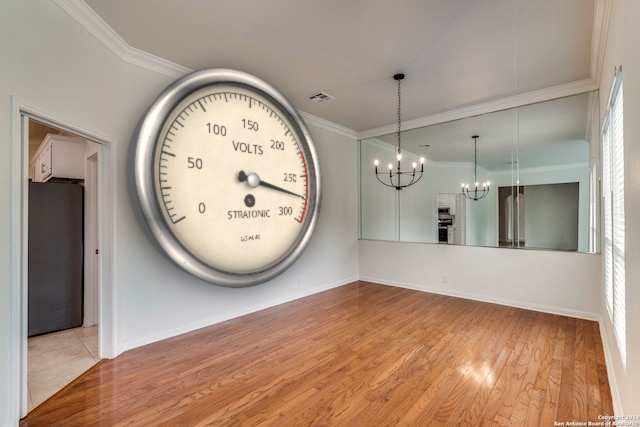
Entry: 275,V
